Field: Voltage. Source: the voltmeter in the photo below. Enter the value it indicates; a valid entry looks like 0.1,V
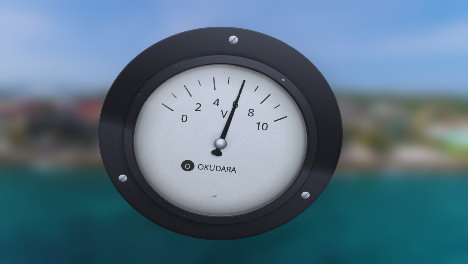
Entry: 6,V
